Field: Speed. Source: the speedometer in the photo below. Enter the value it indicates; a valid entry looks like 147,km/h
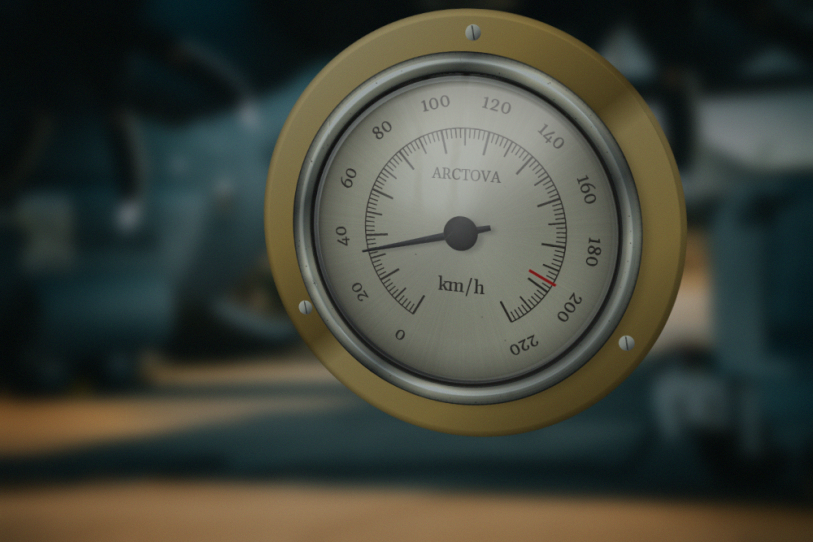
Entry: 34,km/h
